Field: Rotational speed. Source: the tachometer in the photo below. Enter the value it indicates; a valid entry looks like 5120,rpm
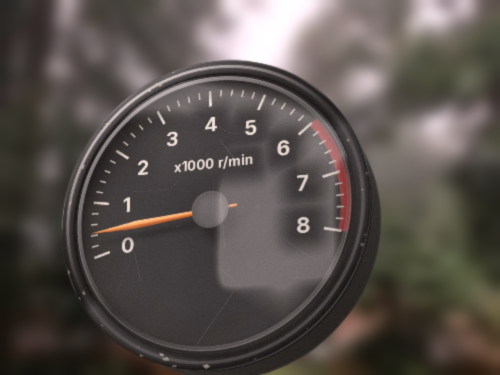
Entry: 400,rpm
